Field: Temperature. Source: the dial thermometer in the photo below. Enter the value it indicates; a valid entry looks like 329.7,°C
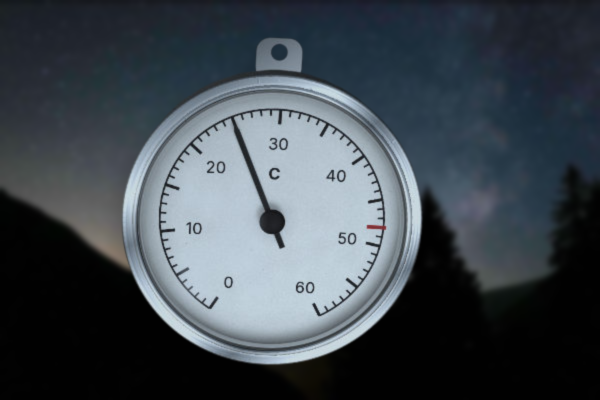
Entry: 25,°C
